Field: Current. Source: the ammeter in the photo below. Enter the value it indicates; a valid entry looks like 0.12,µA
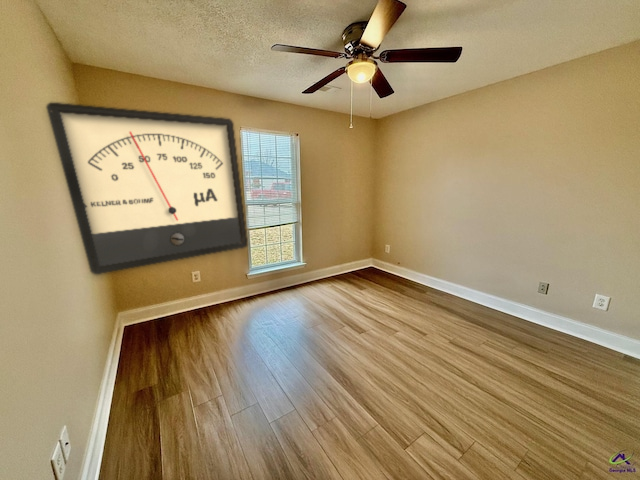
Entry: 50,µA
